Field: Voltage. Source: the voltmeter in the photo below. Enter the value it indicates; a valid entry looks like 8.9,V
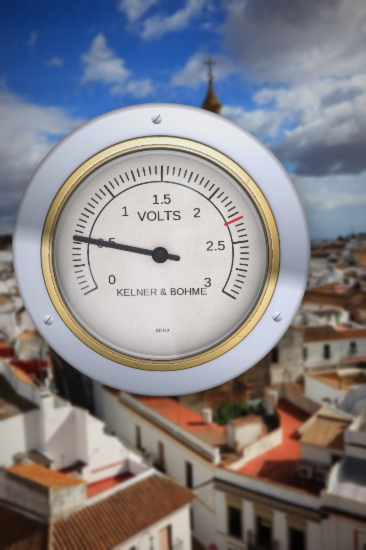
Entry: 0.5,V
